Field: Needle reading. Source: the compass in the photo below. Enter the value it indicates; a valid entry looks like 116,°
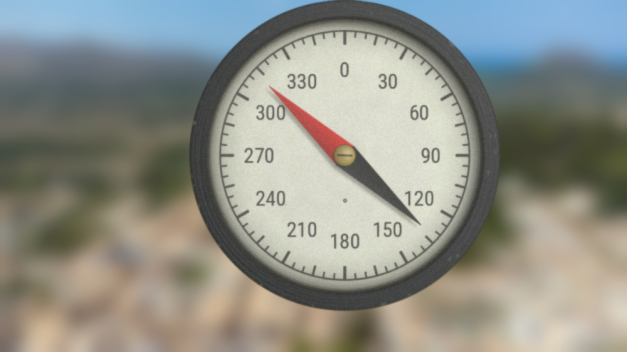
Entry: 312.5,°
